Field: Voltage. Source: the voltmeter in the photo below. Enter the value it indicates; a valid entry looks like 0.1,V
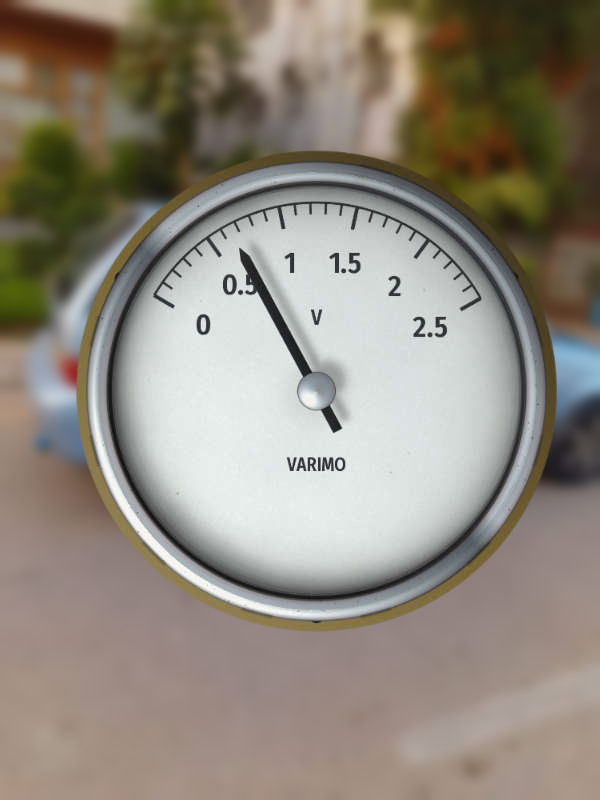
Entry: 0.65,V
